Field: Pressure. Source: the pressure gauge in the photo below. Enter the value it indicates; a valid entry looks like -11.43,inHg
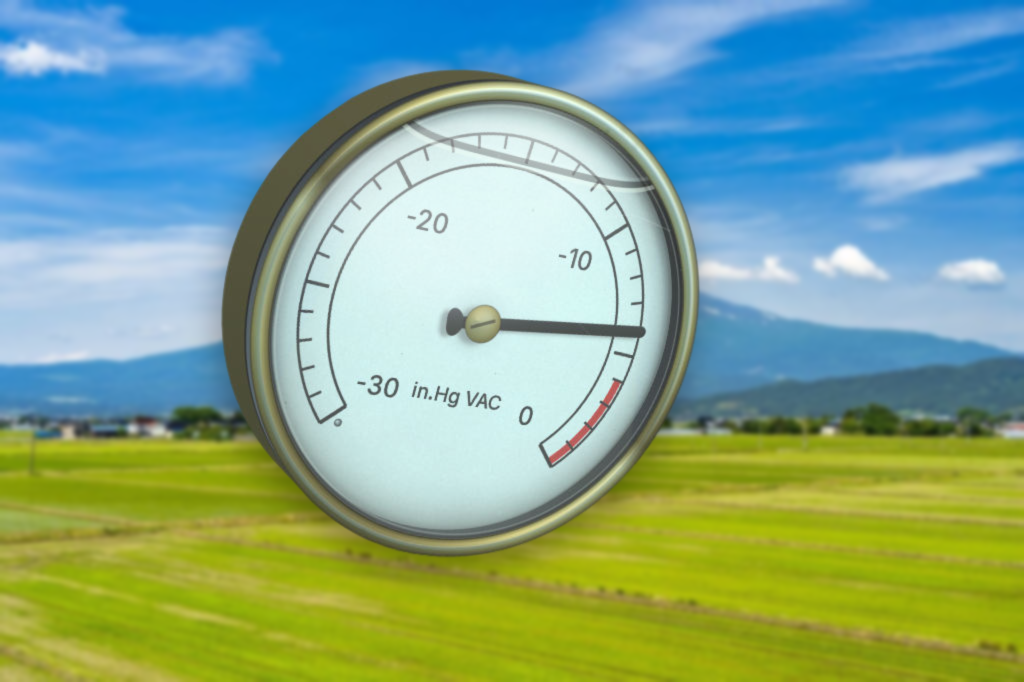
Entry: -6,inHg
